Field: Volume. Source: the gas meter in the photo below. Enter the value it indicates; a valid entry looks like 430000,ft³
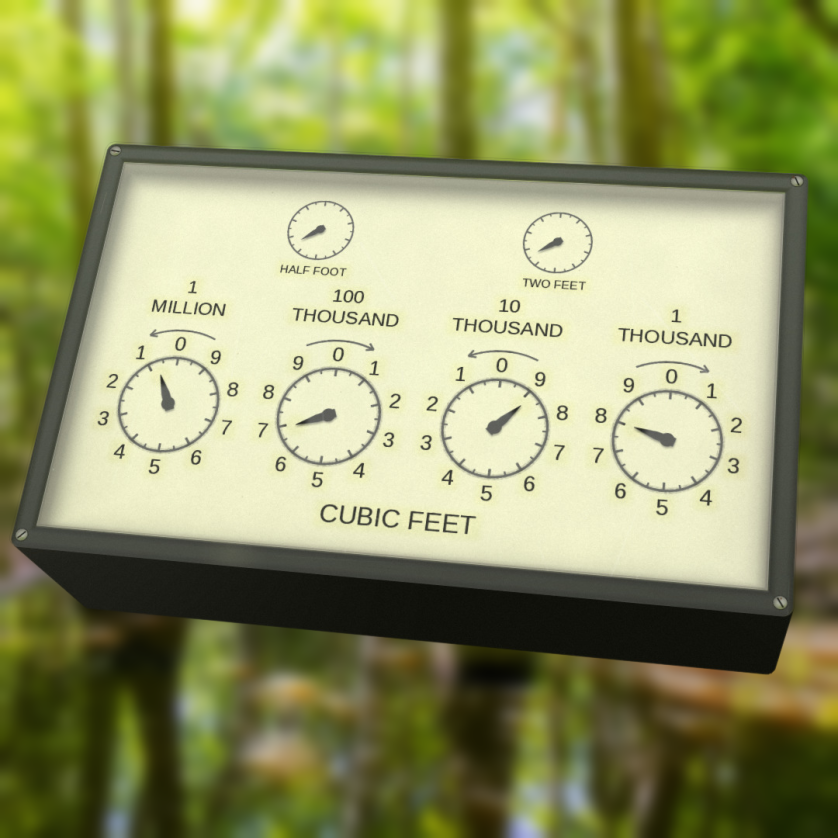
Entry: 68800,ft³
